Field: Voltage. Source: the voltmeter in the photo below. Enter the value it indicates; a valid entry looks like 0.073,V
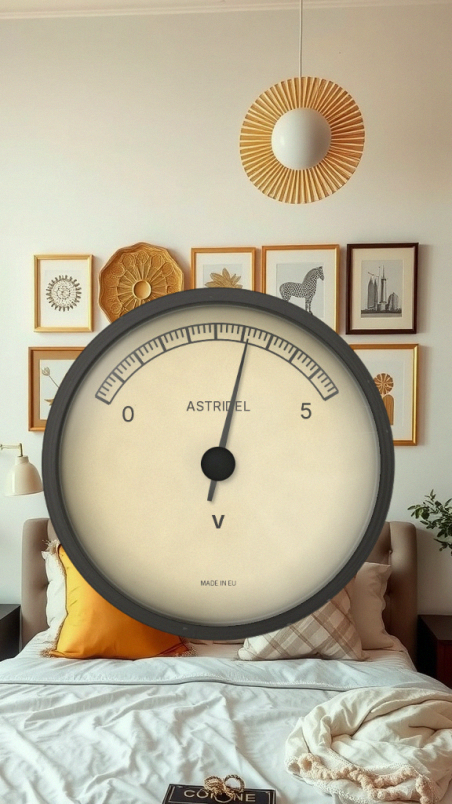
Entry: 3.1,V
